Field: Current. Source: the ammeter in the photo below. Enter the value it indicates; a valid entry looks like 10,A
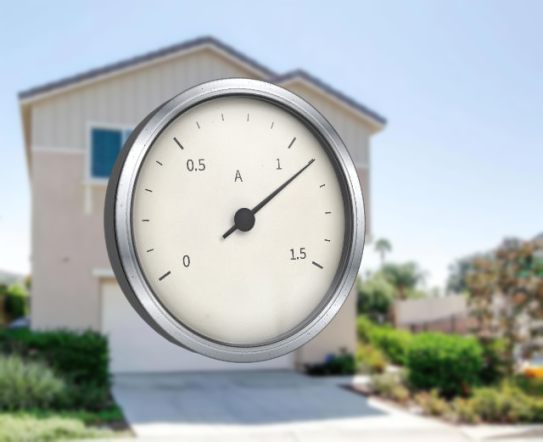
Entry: 1.1,A
